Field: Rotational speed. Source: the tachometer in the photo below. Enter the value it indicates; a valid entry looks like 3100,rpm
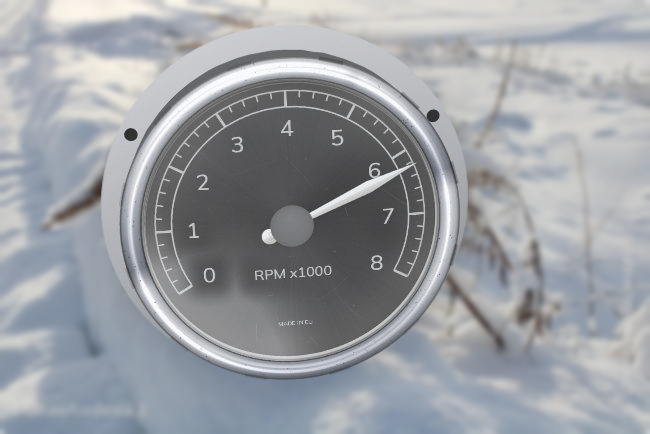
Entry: 6200,rpm
